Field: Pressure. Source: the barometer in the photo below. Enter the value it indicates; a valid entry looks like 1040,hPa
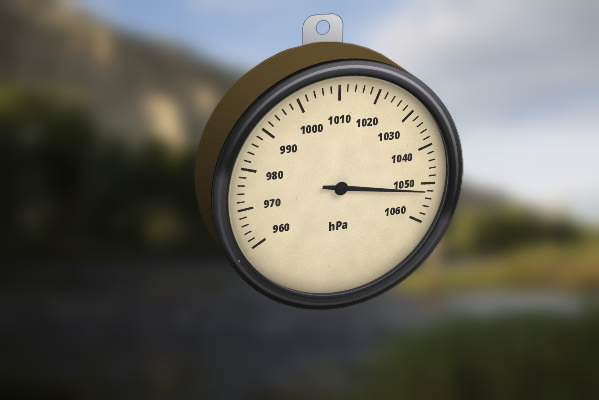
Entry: 1052,hPa
